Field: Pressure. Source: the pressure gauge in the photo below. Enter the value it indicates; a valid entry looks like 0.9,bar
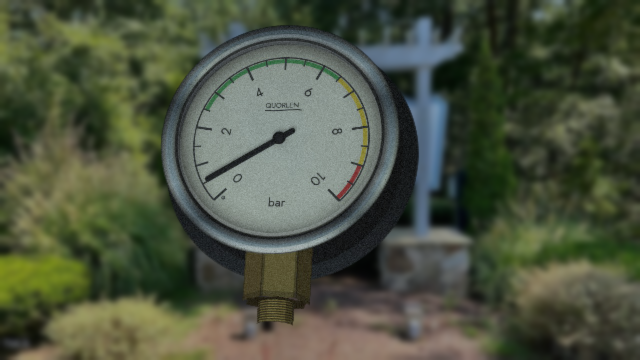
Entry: 0.5,bar
